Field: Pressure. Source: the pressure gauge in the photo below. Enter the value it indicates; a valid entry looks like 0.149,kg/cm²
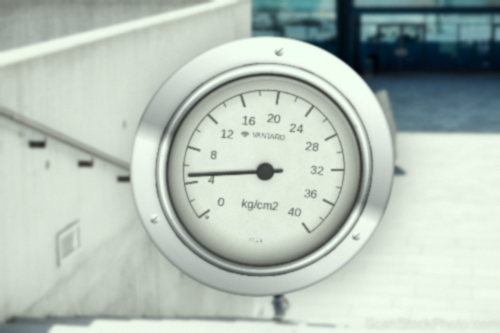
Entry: 5,kg/cm²
